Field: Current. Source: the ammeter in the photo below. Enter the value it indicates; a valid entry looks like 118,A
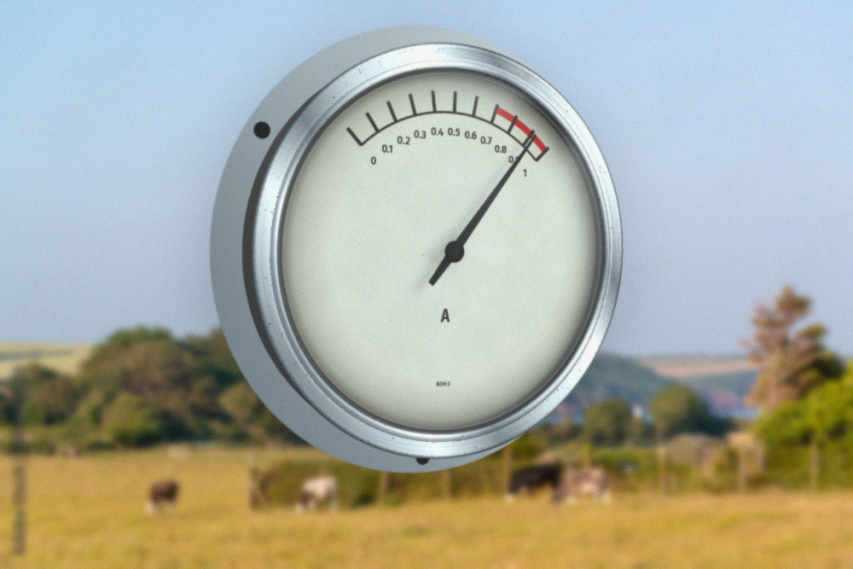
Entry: 0.9,A
